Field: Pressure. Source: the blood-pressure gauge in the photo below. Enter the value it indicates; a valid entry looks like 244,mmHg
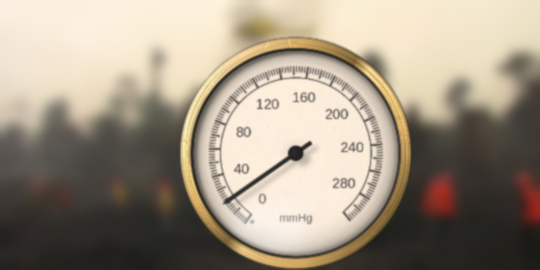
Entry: 20,mmHg
